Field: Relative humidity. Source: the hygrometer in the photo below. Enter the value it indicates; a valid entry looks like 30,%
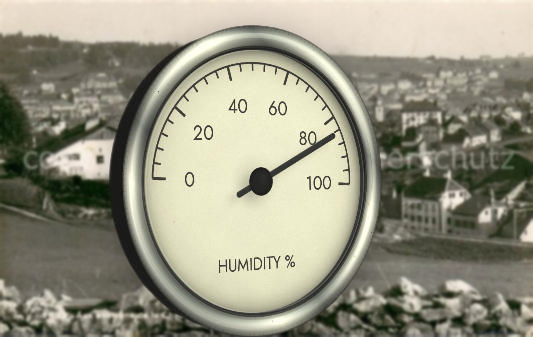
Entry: 84,%
